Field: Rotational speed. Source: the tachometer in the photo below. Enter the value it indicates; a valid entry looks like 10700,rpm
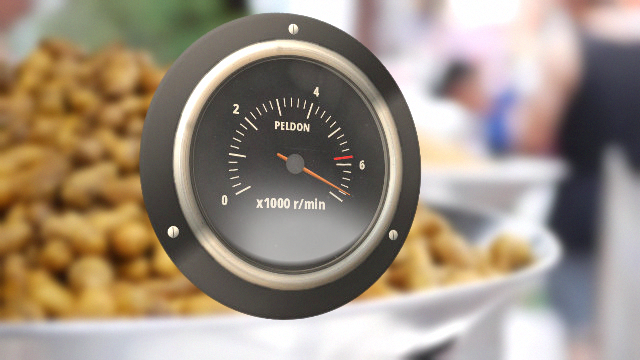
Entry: 6800,rpm
